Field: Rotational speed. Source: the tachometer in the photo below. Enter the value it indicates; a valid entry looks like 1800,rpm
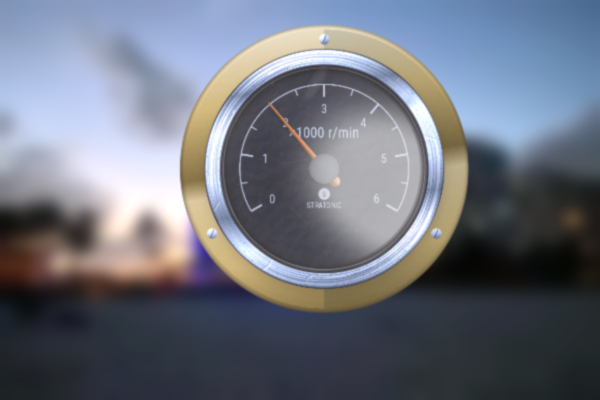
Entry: 2000,rpm
